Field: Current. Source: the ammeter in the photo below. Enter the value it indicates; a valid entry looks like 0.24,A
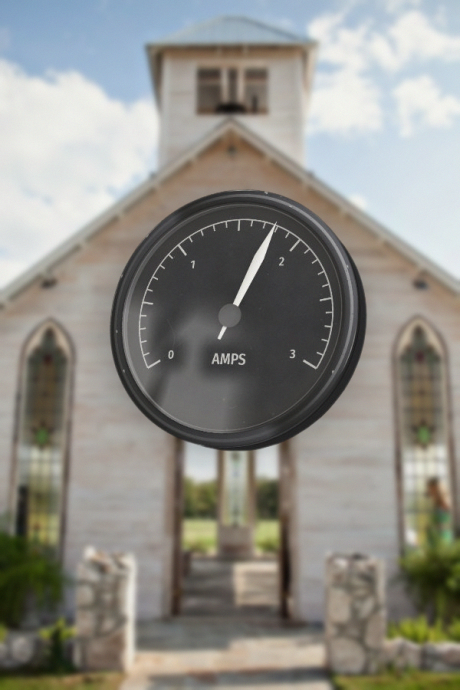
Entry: 1.8,A
